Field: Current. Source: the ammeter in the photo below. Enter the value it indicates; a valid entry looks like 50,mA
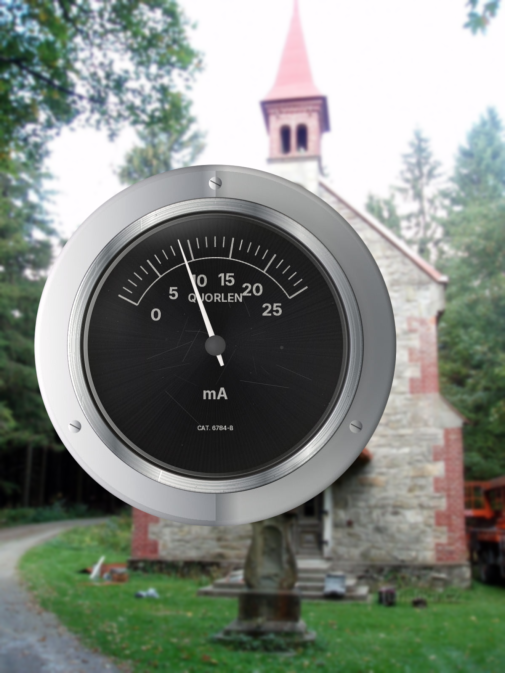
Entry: 9,mA
